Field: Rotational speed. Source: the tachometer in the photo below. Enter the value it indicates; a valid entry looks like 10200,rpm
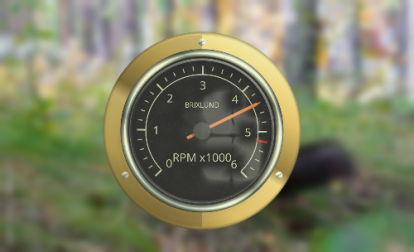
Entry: 4400,rpm
